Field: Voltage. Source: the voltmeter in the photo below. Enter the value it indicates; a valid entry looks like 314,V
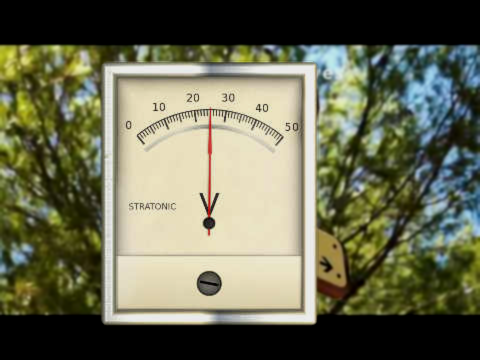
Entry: 25,V
